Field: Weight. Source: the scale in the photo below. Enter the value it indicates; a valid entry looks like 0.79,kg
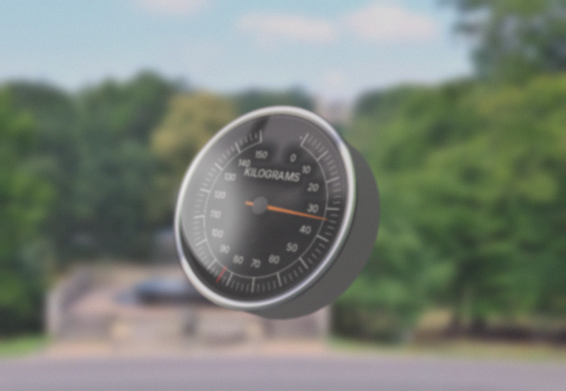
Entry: 34,kg
